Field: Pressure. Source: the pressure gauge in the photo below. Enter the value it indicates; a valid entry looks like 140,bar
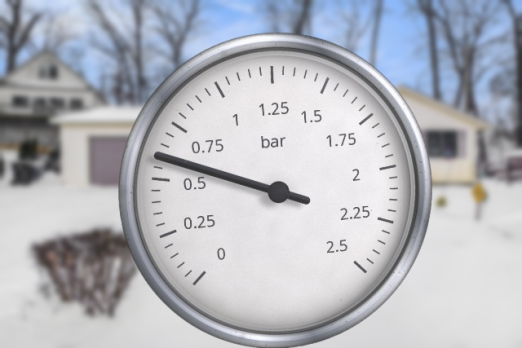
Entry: 0.6,bar
